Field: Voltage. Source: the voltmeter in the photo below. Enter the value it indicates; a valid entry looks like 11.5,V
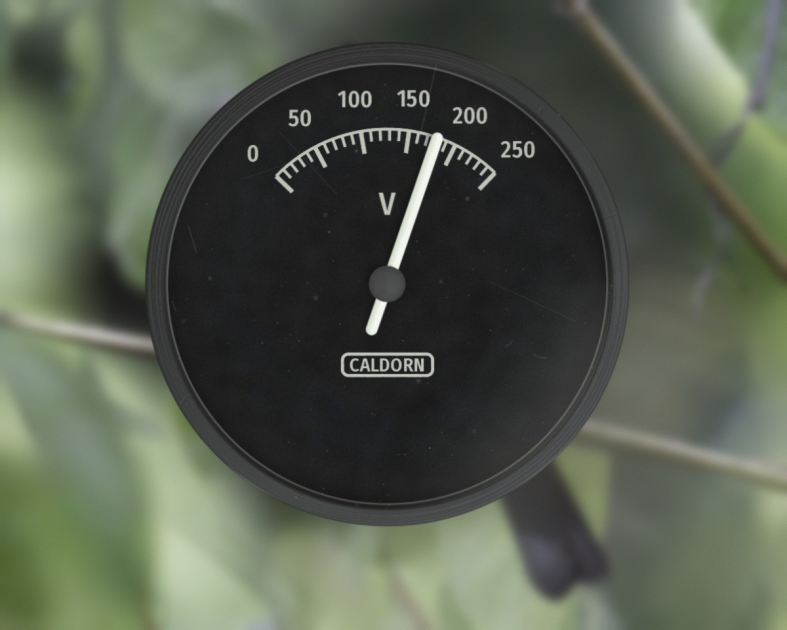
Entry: 180,V
